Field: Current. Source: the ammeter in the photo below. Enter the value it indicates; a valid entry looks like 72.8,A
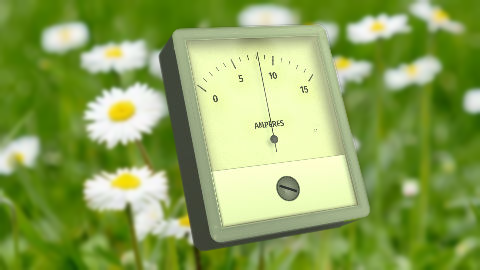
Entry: 8,A
